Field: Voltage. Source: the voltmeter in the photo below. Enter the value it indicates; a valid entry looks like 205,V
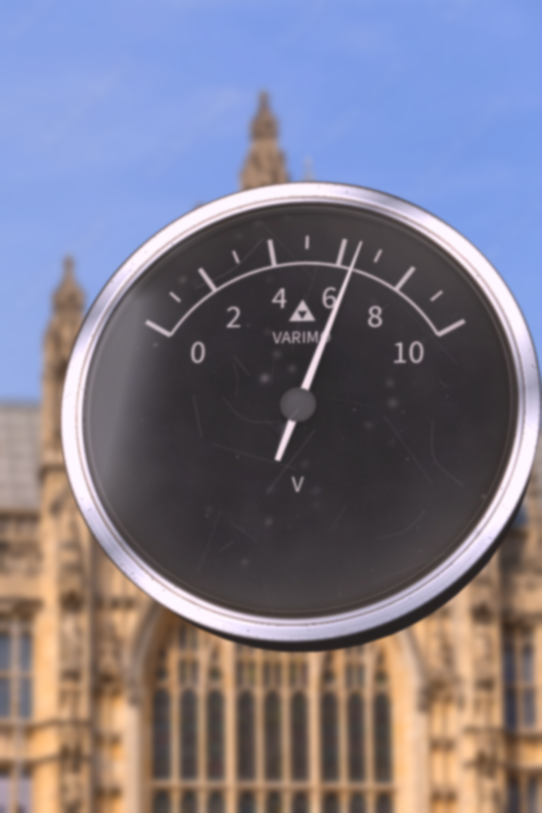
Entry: 6.5,V
